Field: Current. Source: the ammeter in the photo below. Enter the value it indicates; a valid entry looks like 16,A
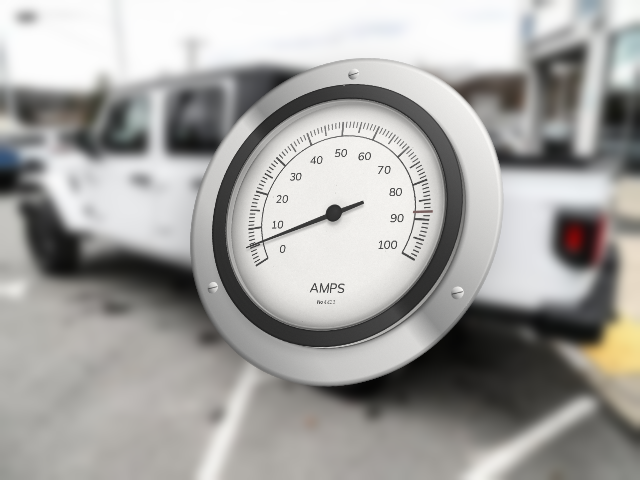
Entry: 5,A
